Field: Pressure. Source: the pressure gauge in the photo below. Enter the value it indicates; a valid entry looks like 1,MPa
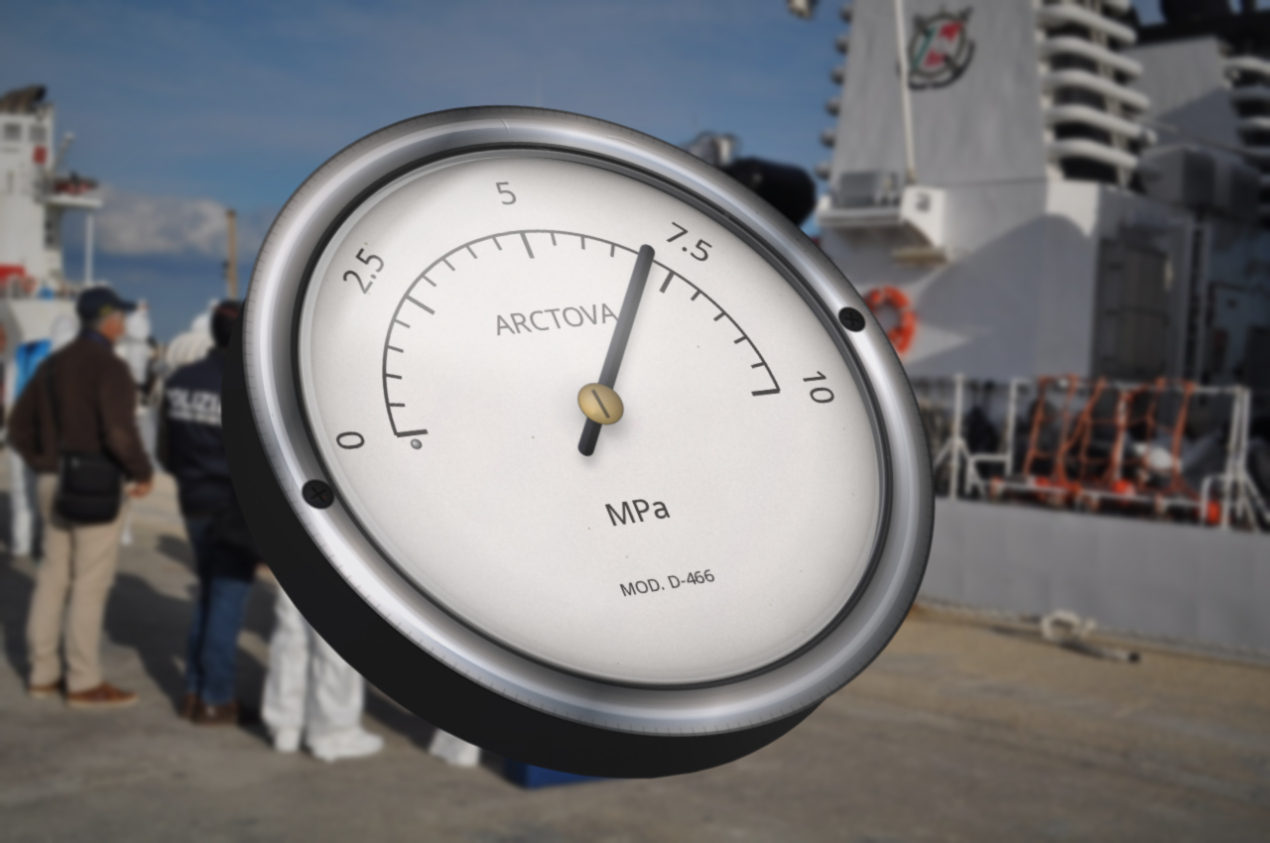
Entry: 7,MPa
